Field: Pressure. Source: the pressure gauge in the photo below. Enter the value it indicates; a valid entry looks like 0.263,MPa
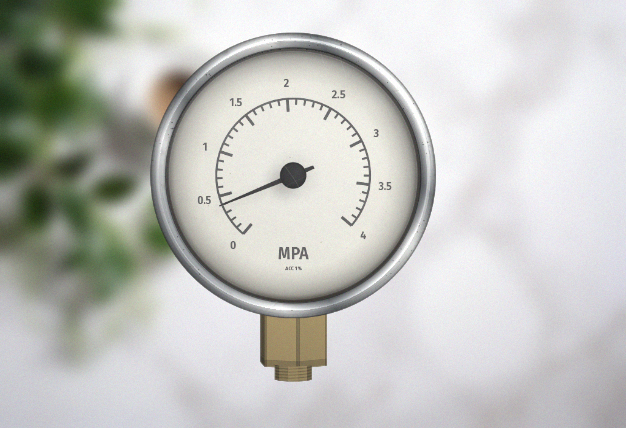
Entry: 0.4,MPa
